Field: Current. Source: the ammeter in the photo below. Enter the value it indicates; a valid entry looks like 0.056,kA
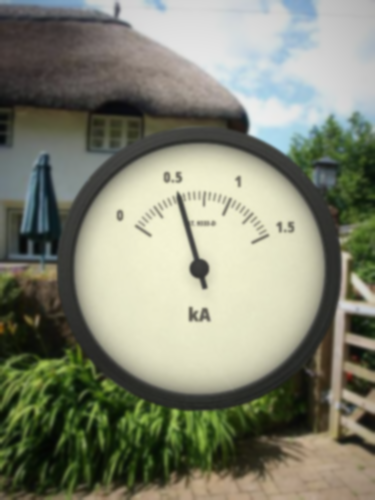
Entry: 0.5,kA
